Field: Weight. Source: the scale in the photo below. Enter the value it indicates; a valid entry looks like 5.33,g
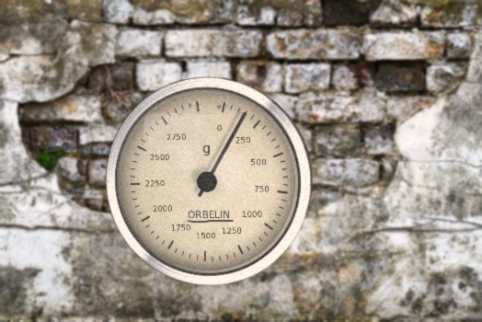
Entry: 150,g
